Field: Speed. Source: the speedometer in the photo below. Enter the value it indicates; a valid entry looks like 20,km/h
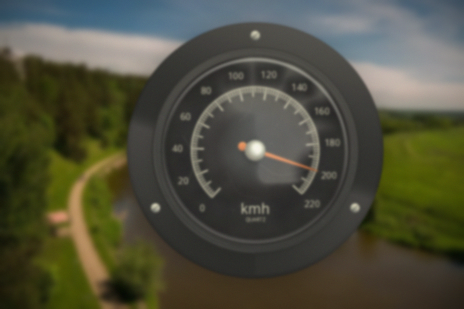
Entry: 200,km/h
